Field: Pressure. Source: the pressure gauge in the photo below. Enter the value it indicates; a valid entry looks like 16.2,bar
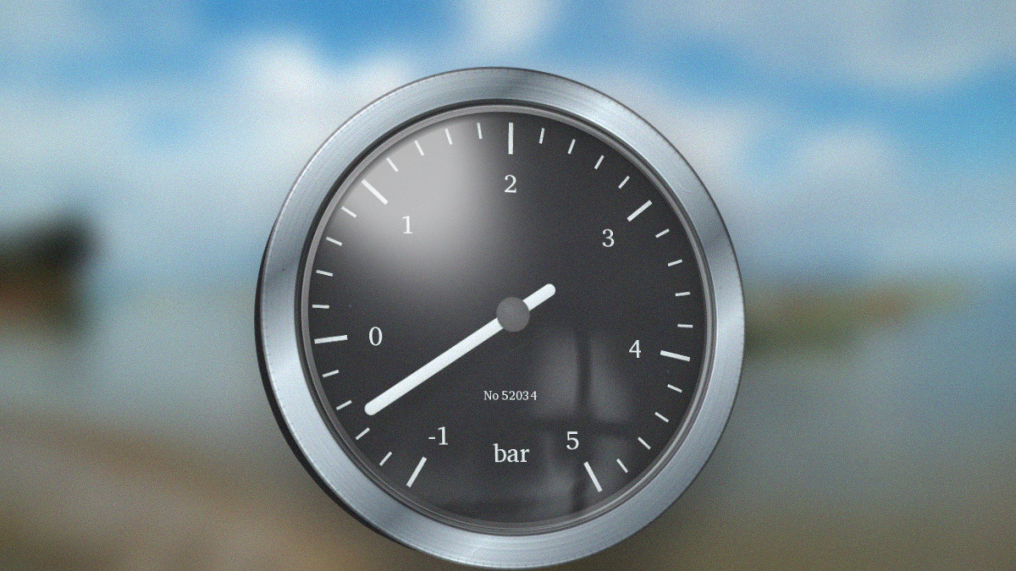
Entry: -0.5,bar
